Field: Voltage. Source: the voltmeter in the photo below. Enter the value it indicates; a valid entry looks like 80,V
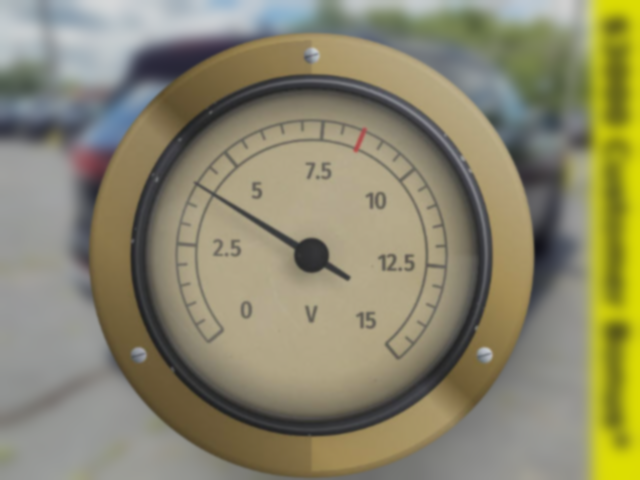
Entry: 4,V
